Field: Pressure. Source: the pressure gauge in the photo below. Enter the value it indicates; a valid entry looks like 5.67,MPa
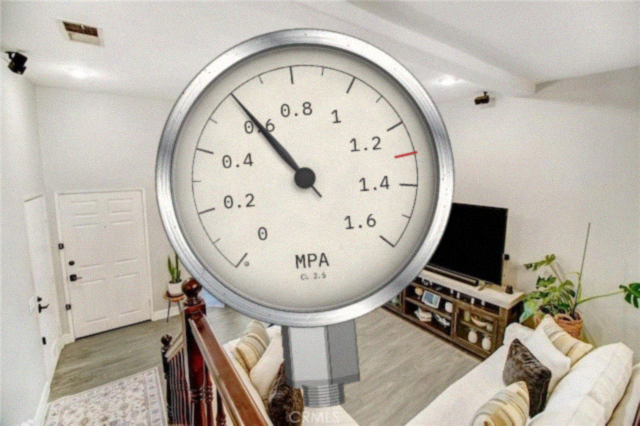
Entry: 0.6,MPa
